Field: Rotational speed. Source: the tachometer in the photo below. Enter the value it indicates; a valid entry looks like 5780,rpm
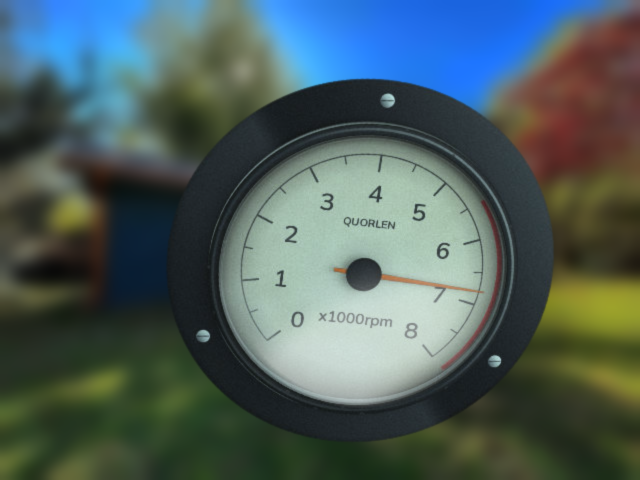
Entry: 6750,rpm
